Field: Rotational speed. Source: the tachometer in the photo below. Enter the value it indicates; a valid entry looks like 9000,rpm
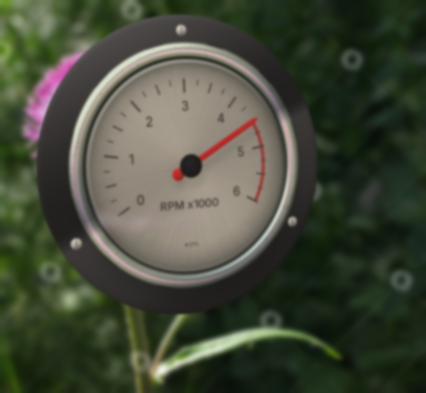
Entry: 4500,rpm
